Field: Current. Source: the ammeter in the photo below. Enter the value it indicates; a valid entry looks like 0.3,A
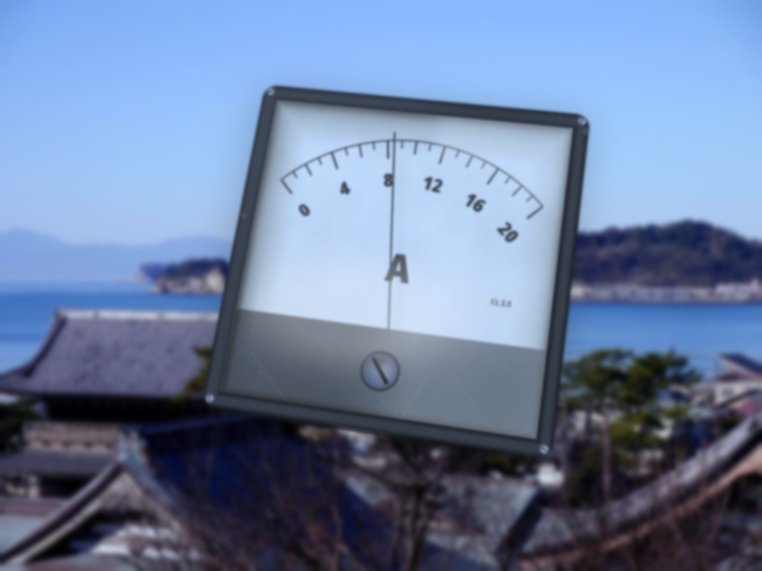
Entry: 8.5,A
